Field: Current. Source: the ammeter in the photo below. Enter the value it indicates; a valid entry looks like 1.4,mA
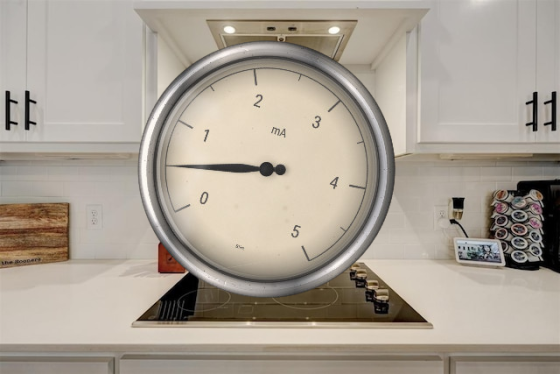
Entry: 0.5,mA
